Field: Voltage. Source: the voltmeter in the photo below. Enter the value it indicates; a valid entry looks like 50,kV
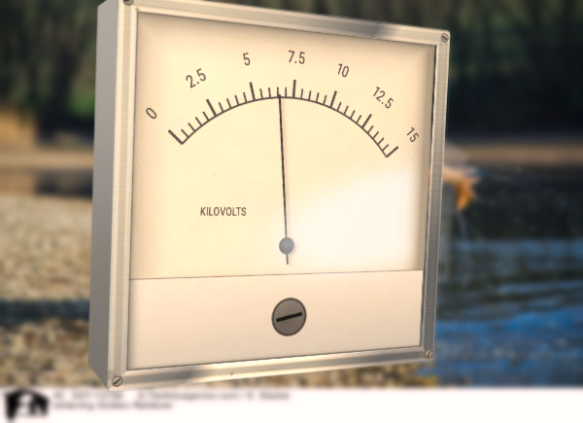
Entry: 6.5,kV
